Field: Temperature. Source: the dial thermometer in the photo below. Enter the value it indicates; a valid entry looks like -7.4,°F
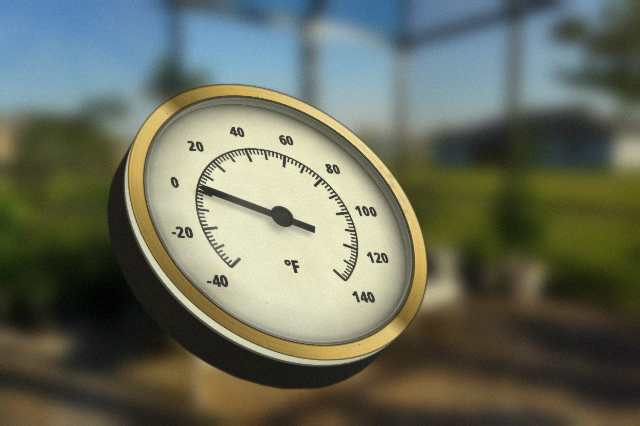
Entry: 0,°F
